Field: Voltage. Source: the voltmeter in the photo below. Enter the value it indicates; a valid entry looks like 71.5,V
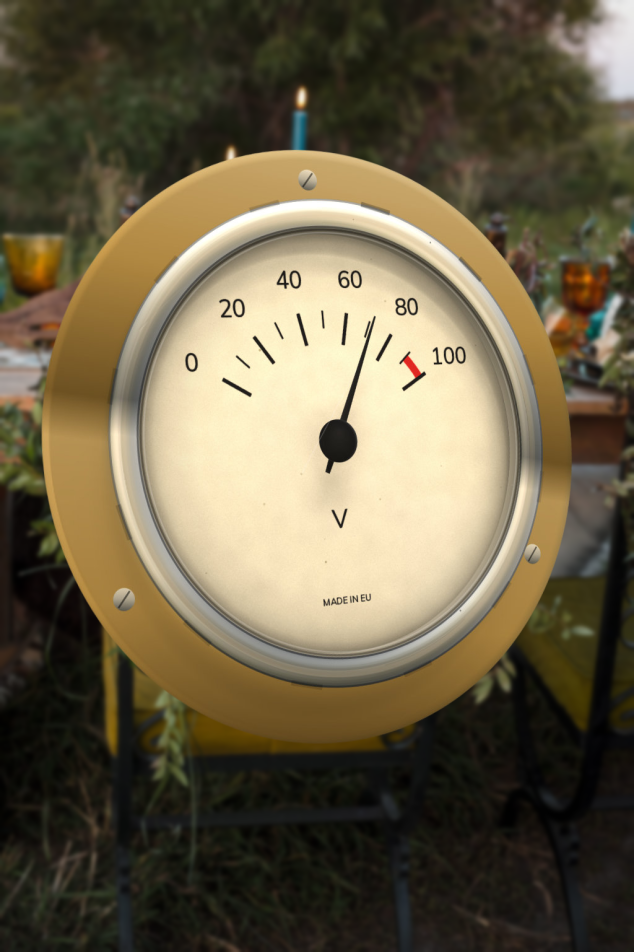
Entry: 70,V
